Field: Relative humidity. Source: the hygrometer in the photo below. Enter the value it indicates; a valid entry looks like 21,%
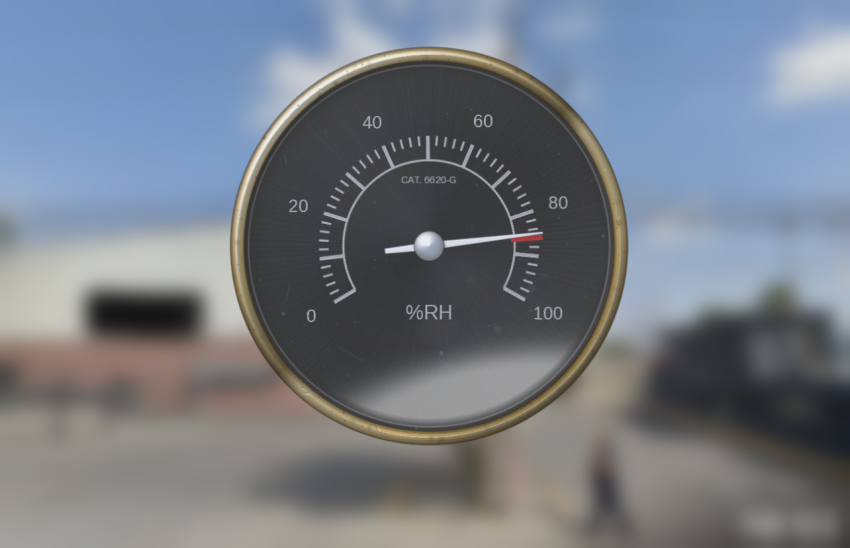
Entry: 85,%
